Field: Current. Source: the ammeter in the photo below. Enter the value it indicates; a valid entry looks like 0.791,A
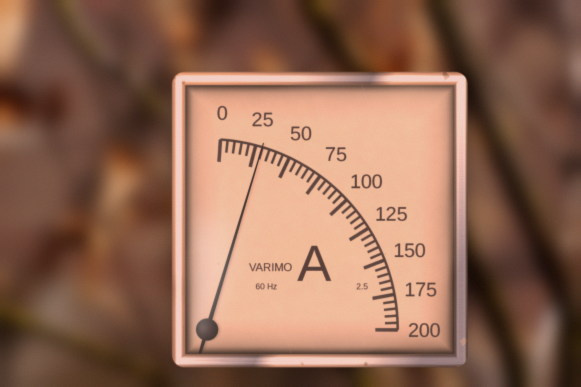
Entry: 30,A
